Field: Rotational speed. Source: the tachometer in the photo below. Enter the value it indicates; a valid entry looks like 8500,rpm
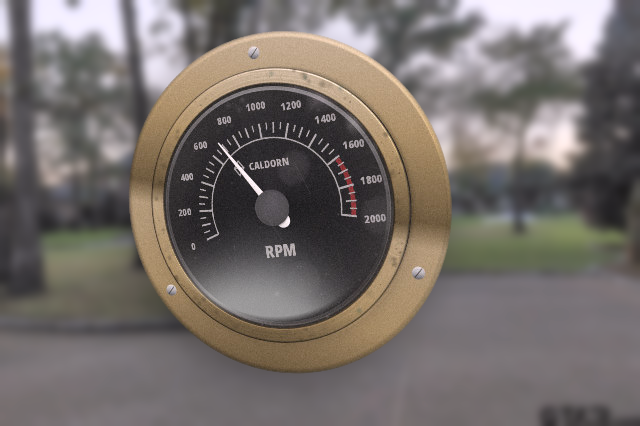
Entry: 700,rpm
